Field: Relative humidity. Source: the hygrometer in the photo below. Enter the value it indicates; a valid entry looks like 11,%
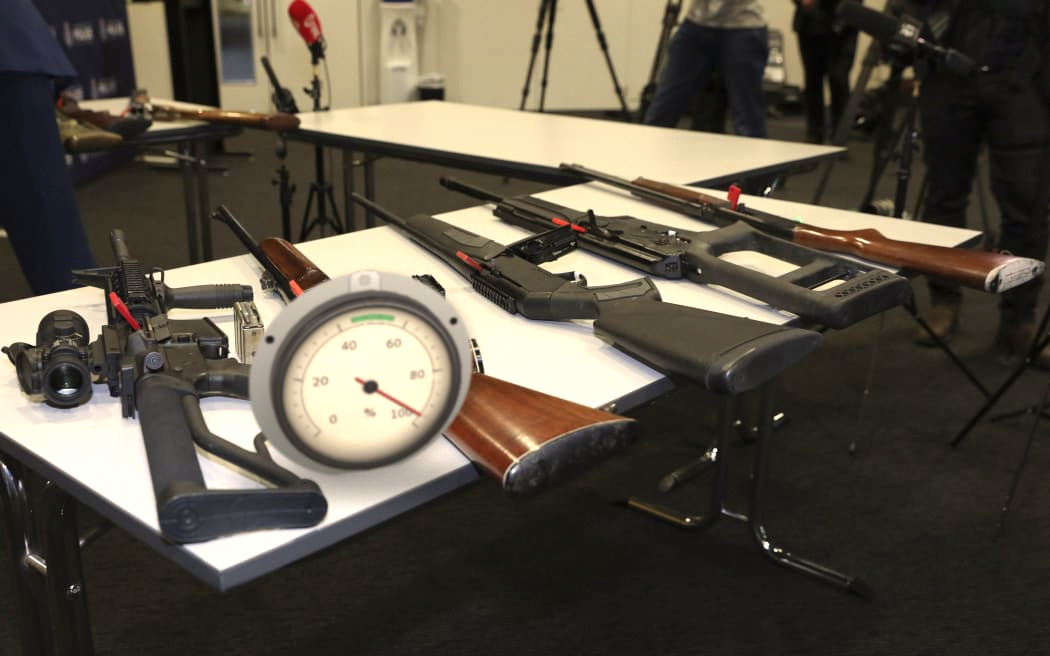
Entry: 96,%
